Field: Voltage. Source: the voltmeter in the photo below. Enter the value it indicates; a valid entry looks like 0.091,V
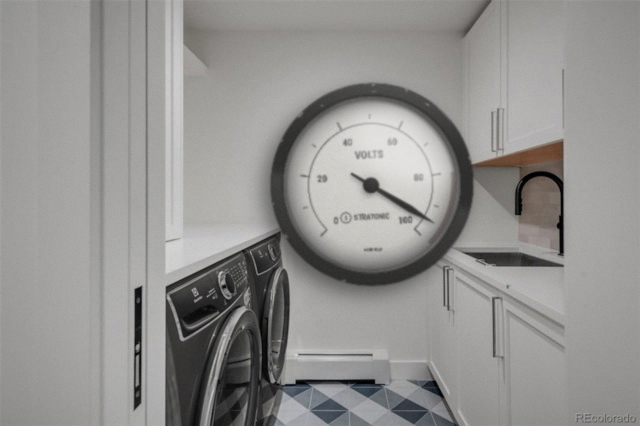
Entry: 95,V
